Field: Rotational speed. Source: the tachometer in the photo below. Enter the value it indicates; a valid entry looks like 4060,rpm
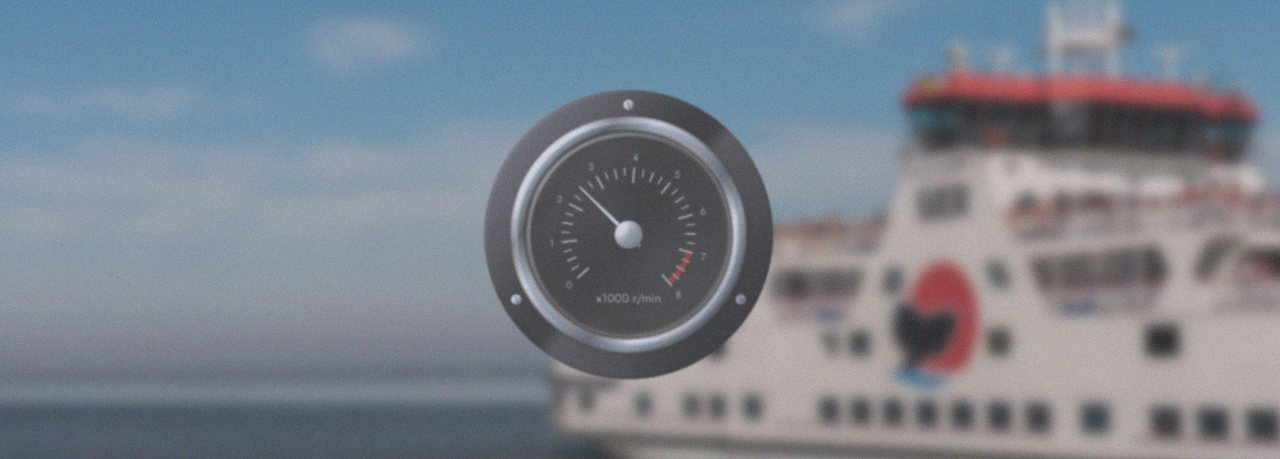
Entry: 2500,rpm
